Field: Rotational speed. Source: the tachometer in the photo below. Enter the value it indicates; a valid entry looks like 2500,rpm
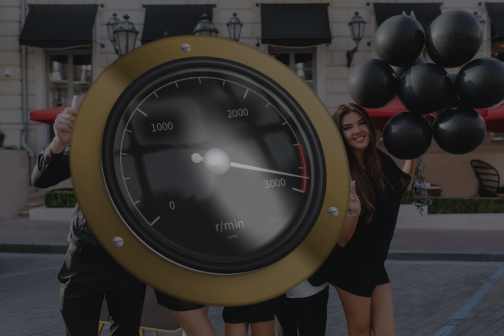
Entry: 2900,rpm
